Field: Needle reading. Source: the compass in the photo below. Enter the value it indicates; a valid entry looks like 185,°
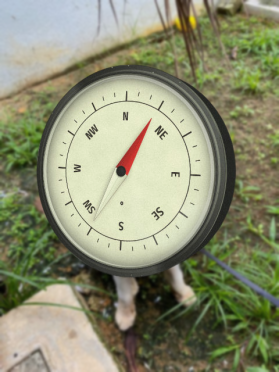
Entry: 30,°
